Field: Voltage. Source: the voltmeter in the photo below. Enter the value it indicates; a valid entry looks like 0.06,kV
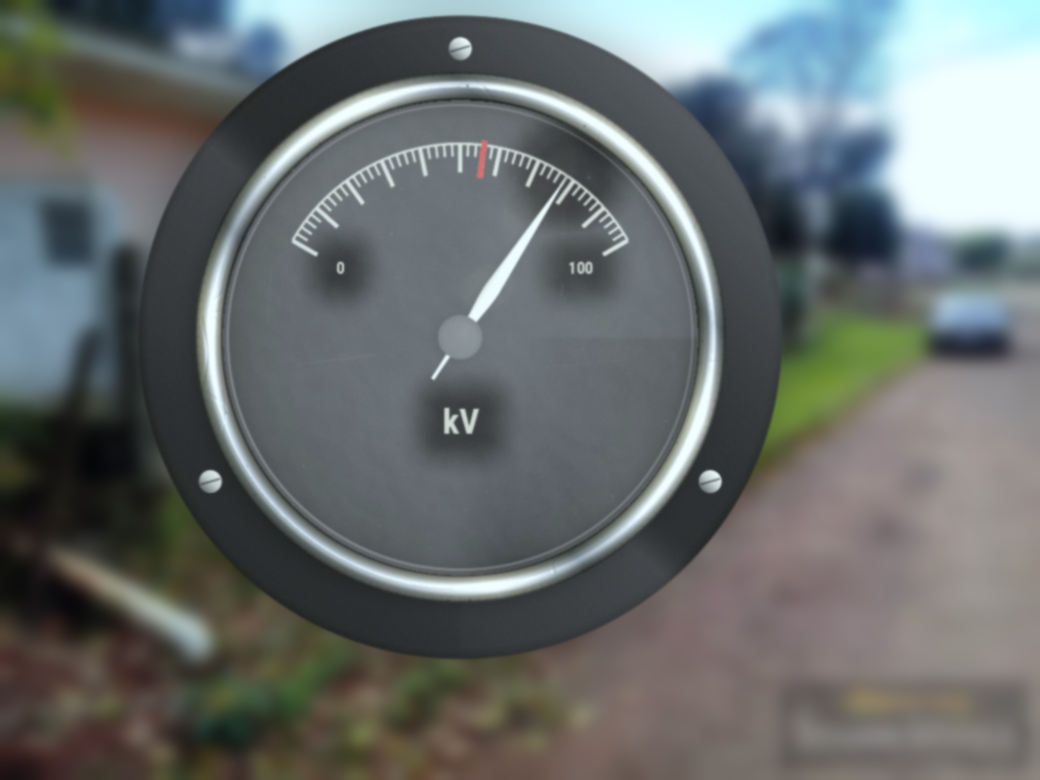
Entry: 78,kV
